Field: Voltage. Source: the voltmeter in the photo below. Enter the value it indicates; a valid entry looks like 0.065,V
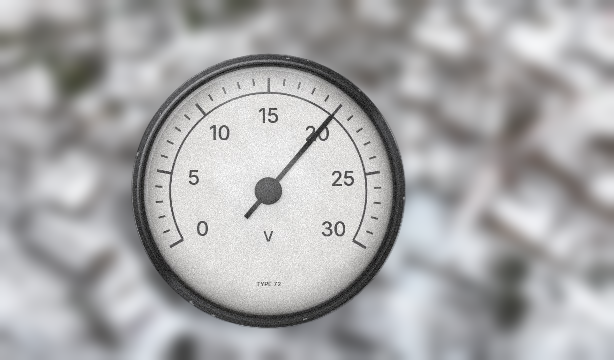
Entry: 20,V
